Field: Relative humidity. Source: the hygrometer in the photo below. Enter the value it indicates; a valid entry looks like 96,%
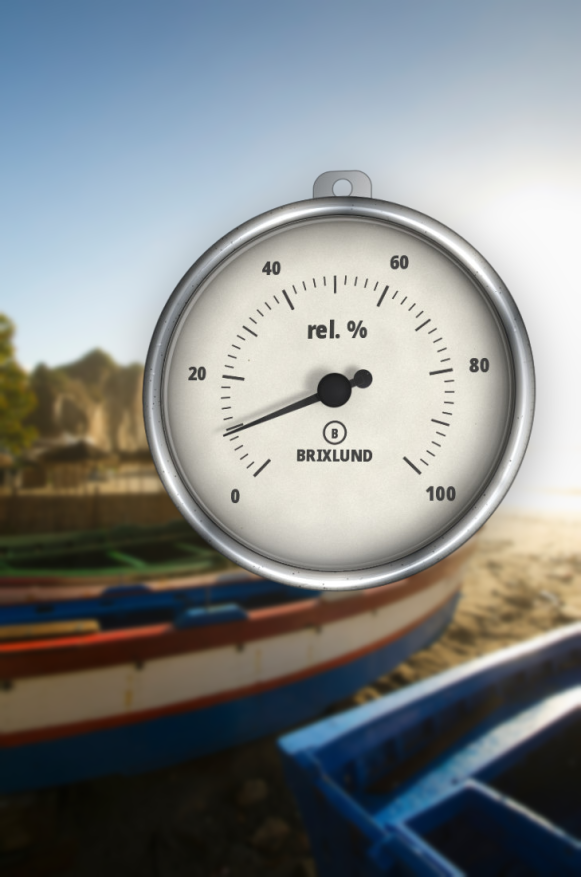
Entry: 9,%
